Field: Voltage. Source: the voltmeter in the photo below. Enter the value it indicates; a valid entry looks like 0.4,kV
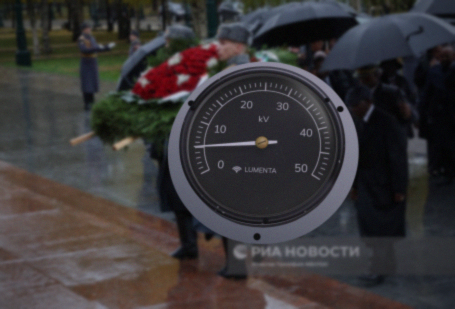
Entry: 5,kV
